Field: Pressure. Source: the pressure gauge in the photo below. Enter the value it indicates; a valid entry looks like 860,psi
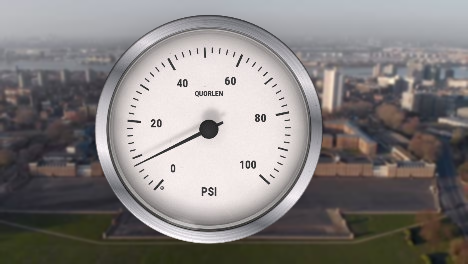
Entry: 8,psi
